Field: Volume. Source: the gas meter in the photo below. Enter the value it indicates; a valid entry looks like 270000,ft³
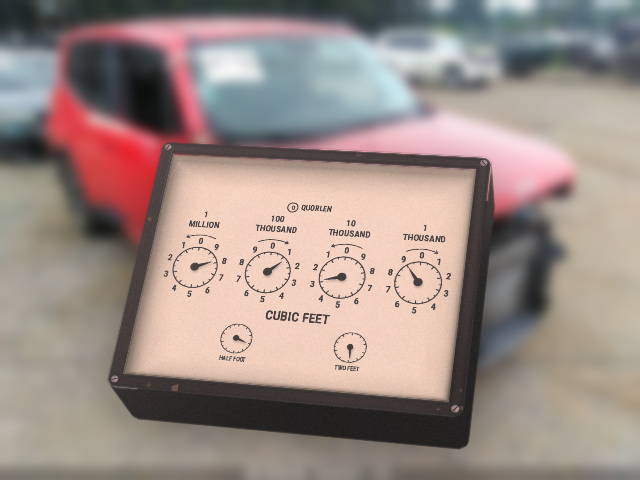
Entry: 812900,ft³
